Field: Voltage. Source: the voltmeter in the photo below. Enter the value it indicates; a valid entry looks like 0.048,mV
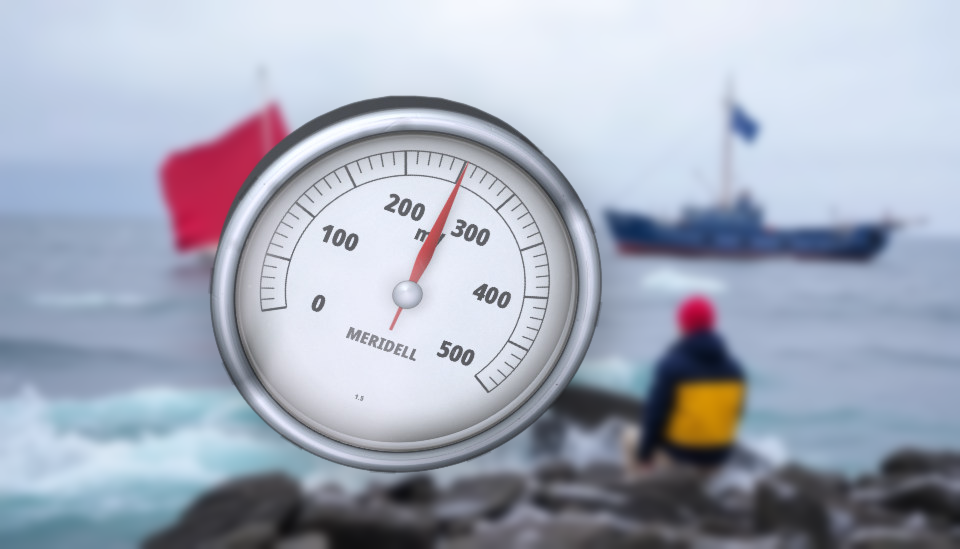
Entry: 250,mV
